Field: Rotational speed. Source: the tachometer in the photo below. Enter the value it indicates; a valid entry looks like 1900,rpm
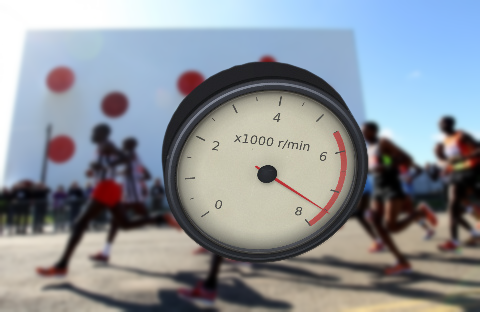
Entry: 7500,rpm
